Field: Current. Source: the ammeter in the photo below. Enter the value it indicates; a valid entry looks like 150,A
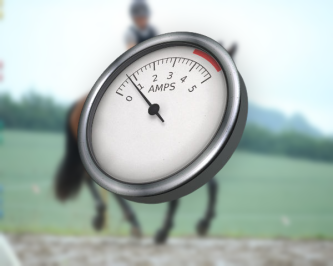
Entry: 0.8,A
